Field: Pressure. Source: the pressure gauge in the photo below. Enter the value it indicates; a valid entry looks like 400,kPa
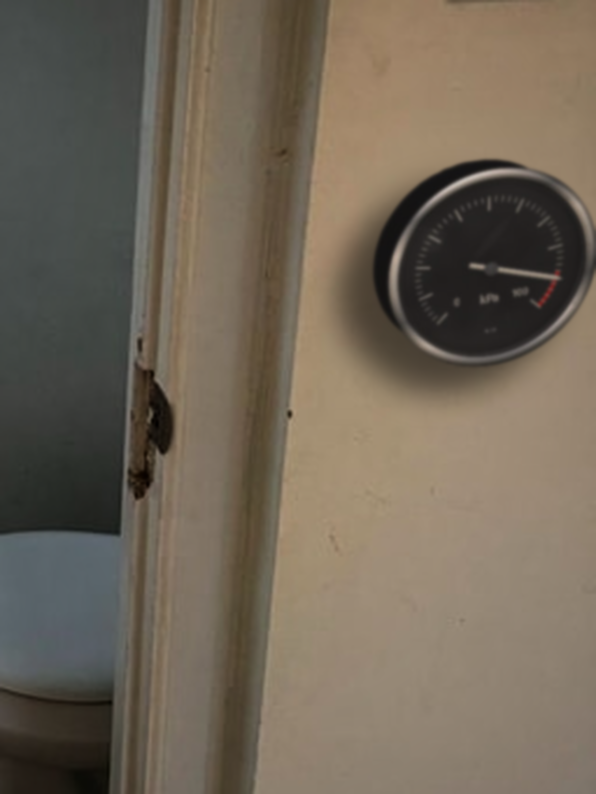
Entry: 90,kPa
